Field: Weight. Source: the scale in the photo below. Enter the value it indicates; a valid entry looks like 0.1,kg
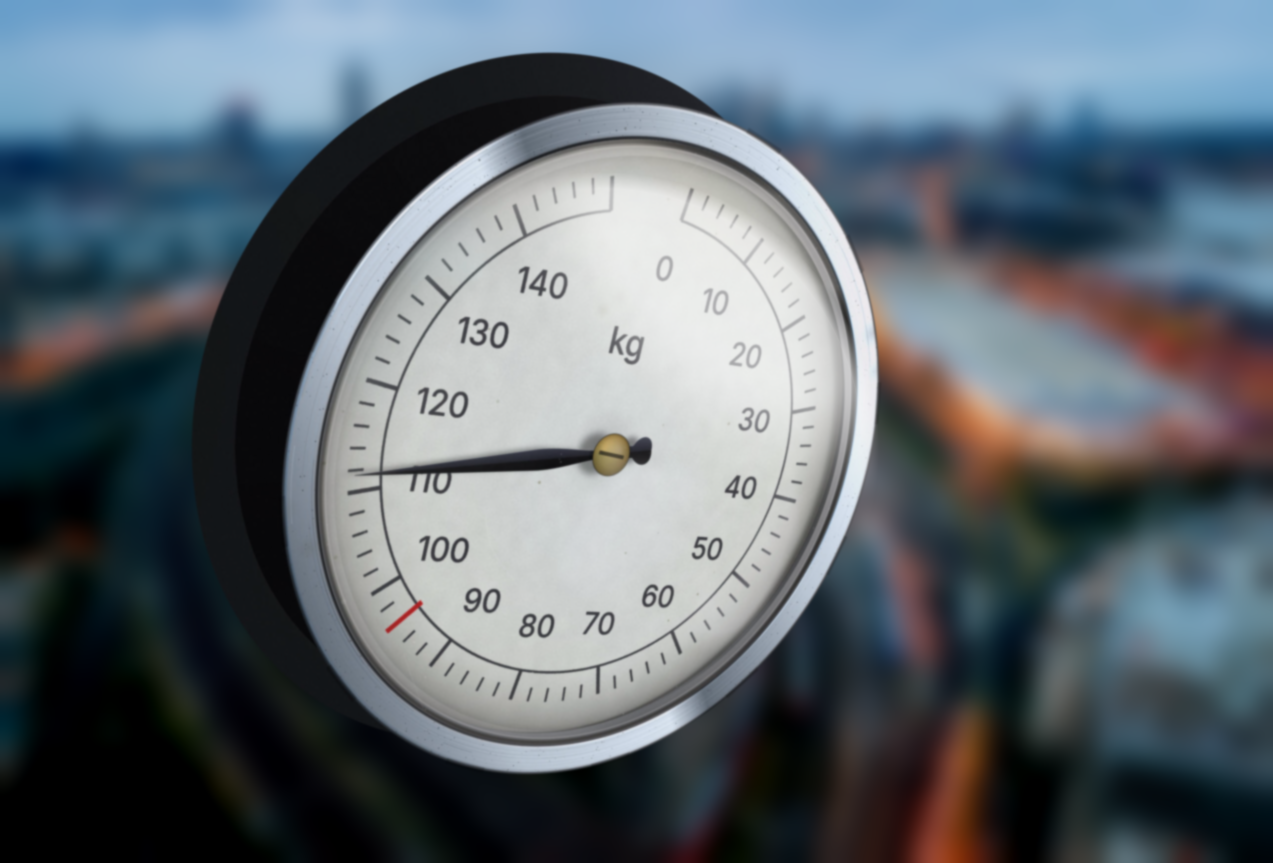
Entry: 112,kg
